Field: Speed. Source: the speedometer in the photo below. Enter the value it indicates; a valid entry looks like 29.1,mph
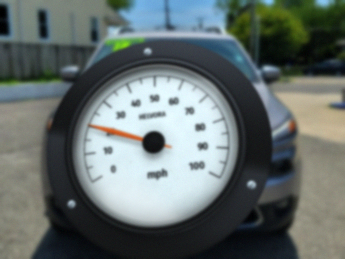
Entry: 20,mph
